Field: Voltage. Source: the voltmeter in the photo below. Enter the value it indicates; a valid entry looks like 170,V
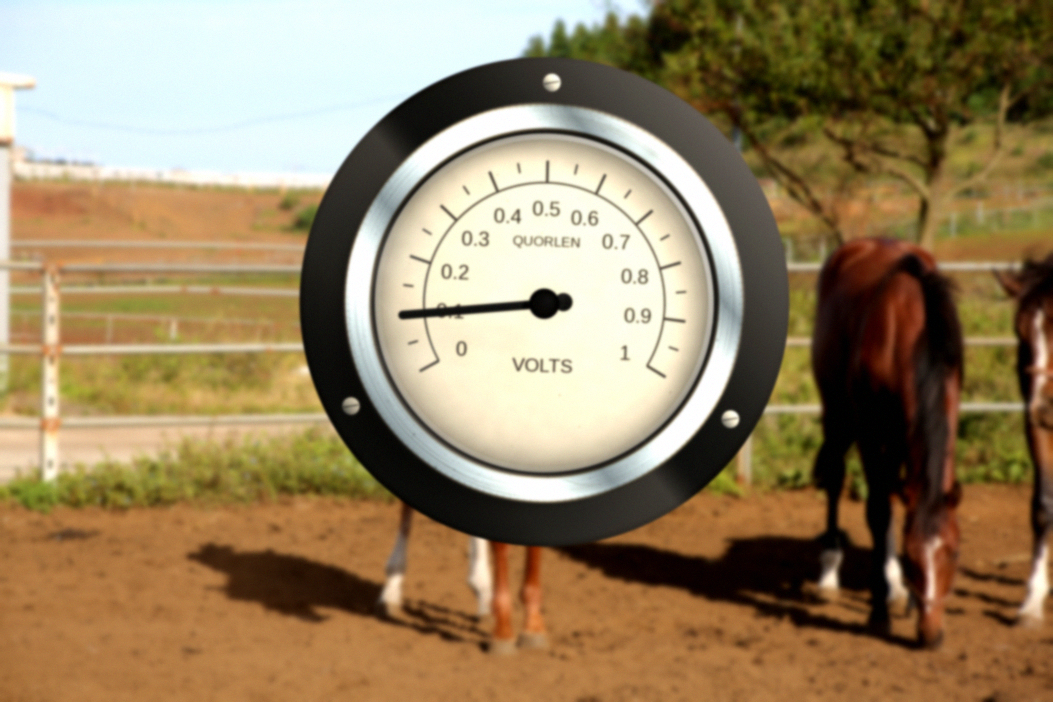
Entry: 0.1,V
